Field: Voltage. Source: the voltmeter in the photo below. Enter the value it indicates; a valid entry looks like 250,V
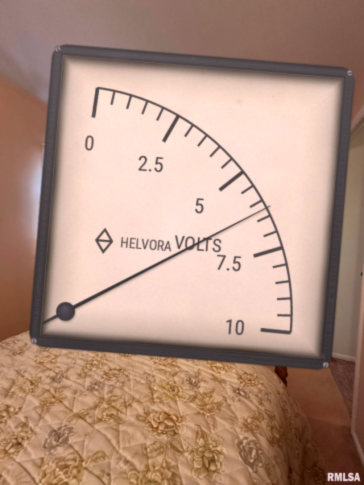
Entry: 6.25,V
